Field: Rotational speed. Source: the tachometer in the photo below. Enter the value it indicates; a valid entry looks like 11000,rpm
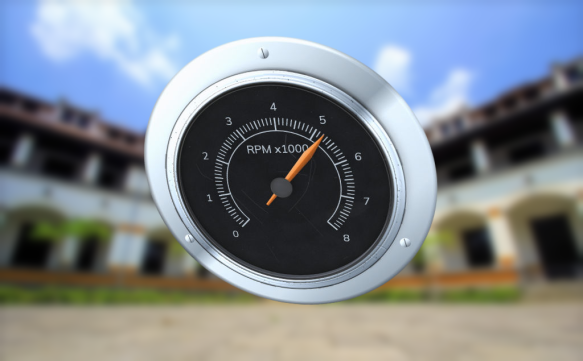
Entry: 5200,rpm
